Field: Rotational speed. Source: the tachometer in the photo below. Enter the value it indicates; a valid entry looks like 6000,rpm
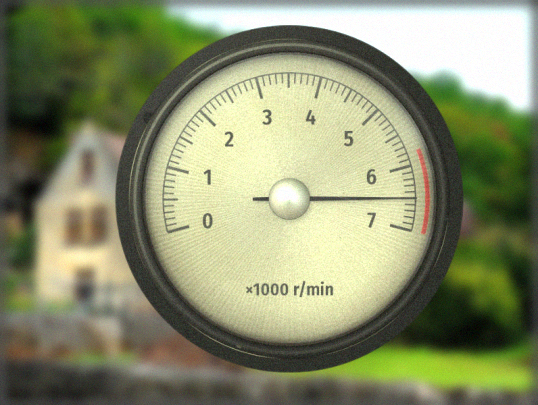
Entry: 6500,rpm
